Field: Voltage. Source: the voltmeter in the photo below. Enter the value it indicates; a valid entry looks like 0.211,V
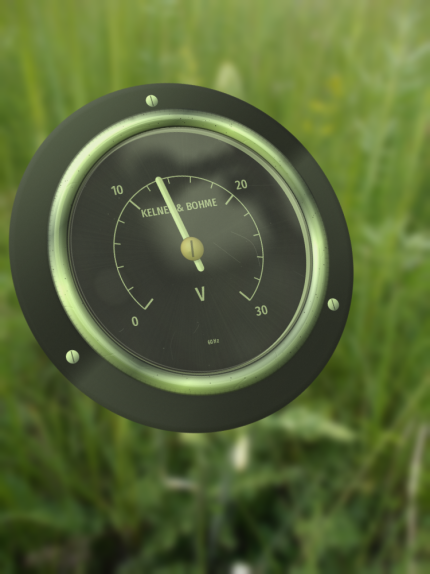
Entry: 13,V
